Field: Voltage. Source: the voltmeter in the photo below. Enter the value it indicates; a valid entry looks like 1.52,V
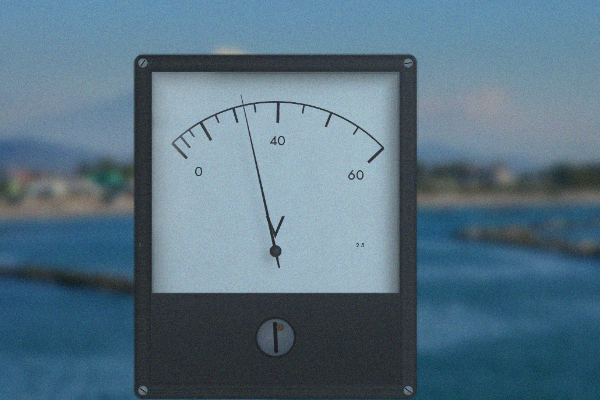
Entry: 32.5,V
